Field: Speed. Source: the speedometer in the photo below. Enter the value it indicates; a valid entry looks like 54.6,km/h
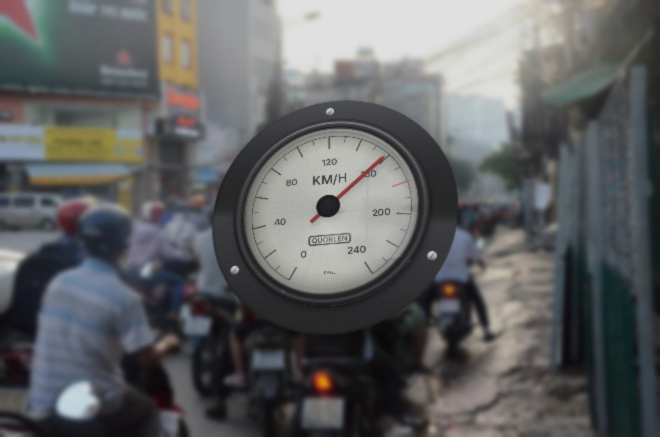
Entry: 160,km/h
